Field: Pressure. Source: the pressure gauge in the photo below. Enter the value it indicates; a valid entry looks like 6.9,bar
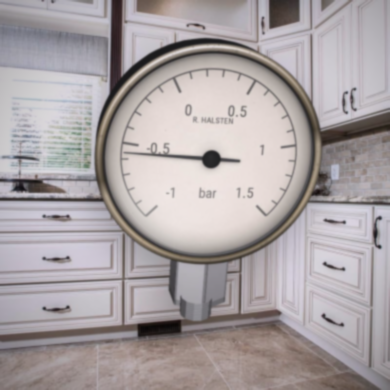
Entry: -0.55,bar
